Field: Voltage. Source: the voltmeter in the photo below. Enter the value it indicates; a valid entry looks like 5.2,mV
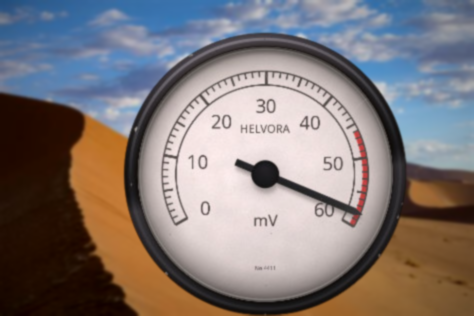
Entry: 58,mV
